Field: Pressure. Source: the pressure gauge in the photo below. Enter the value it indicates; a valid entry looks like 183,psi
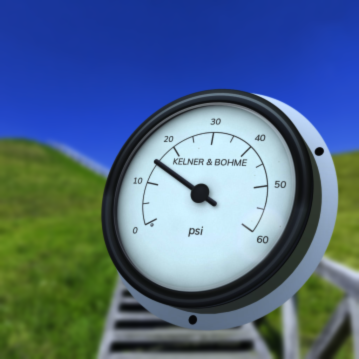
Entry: 15,psi
